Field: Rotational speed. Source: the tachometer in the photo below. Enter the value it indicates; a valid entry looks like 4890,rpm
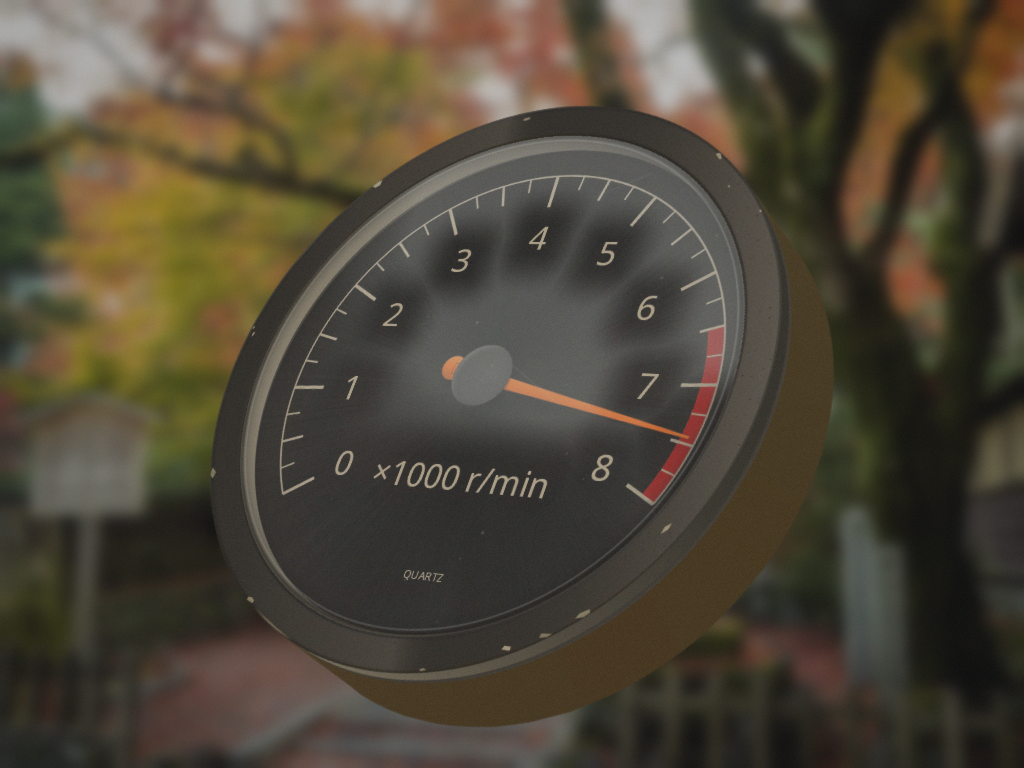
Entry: 7500,rpm
